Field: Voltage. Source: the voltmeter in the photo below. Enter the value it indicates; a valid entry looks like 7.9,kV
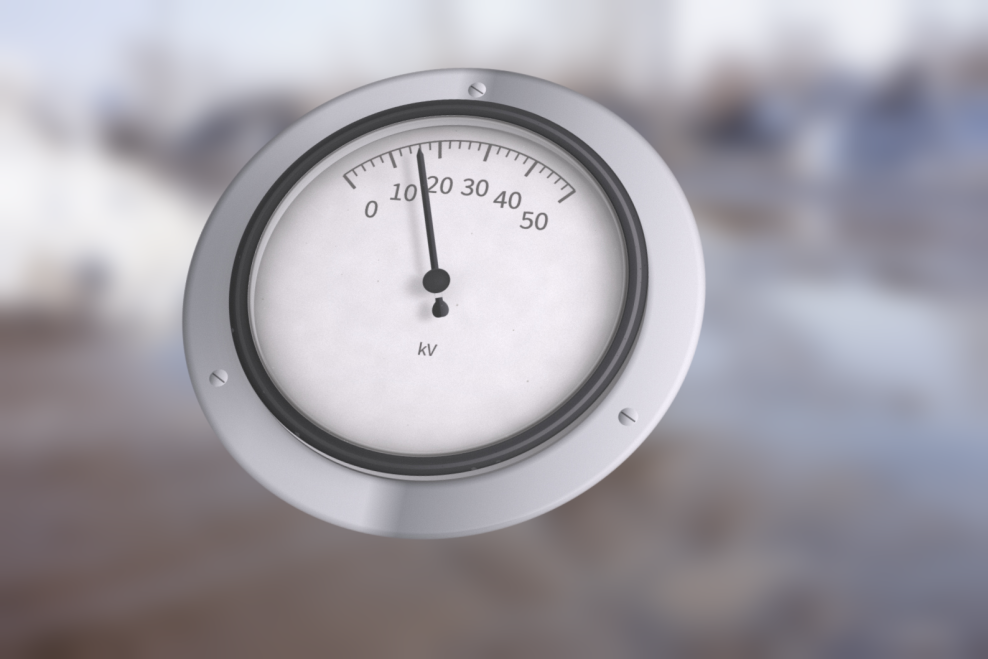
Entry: 16,kV
